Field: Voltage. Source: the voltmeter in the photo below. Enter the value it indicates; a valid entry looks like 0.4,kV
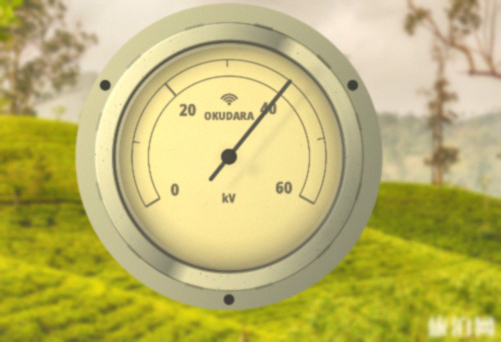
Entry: 40,kV
